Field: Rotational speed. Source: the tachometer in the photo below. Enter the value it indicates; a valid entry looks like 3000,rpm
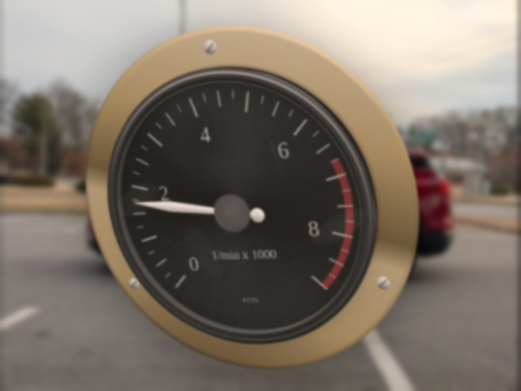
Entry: 1750,rpm
